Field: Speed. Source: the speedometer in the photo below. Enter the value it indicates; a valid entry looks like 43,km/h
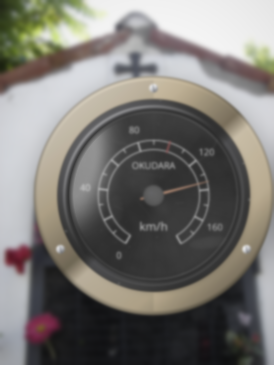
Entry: 135,km/h
